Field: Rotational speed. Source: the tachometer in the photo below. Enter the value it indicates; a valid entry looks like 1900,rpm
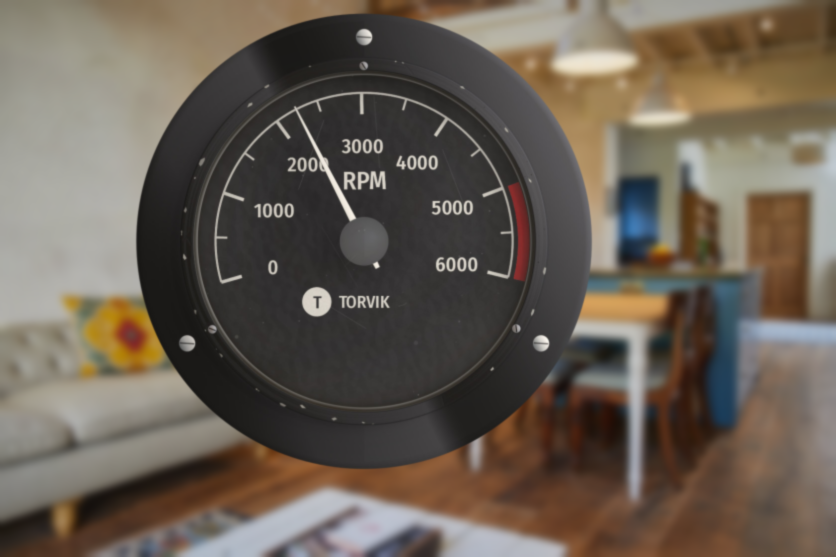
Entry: 2250,rpm
